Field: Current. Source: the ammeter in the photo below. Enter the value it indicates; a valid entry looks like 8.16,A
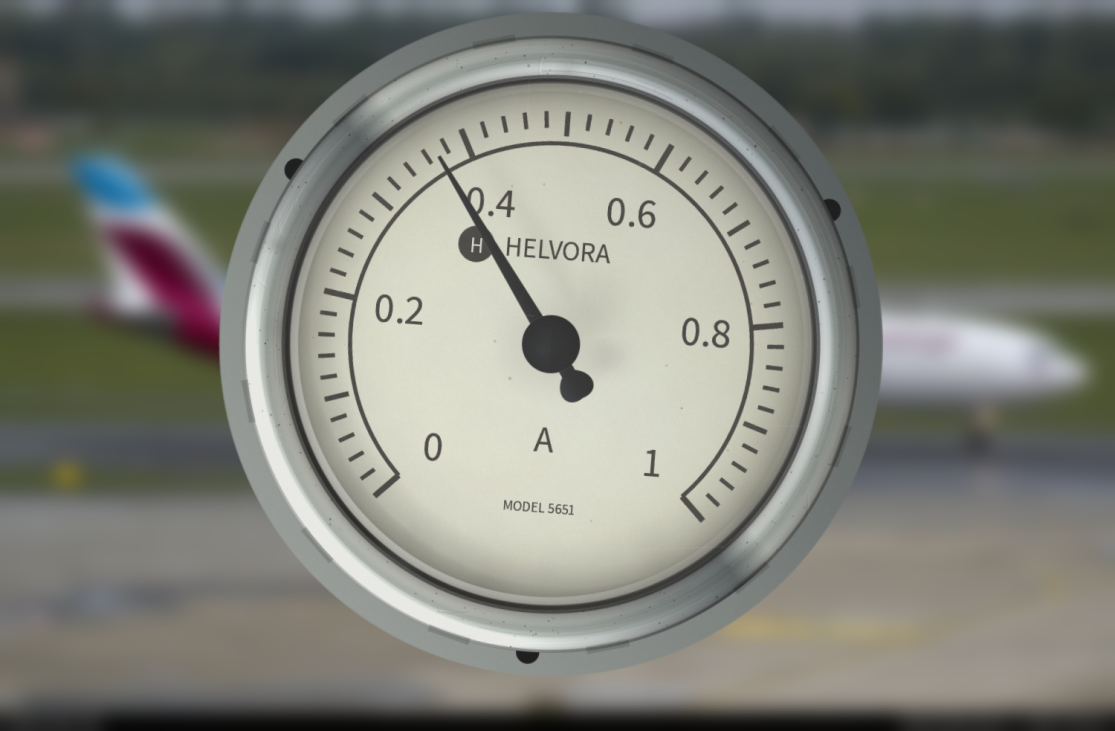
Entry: 0.37,A
